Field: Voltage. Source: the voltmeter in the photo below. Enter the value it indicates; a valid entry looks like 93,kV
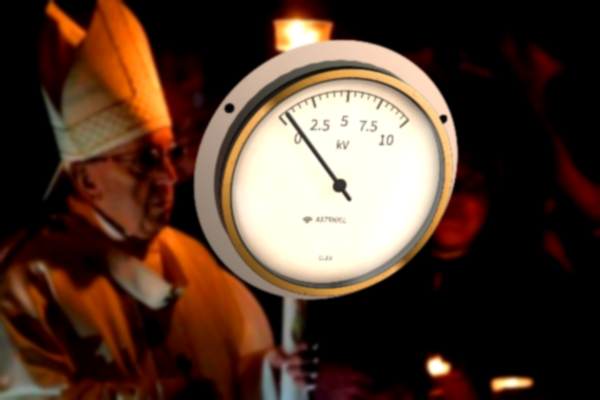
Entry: 0.5,kV
